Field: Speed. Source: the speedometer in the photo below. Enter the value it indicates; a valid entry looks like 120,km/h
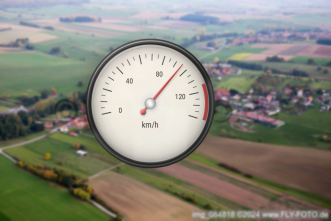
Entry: 95,km/h
